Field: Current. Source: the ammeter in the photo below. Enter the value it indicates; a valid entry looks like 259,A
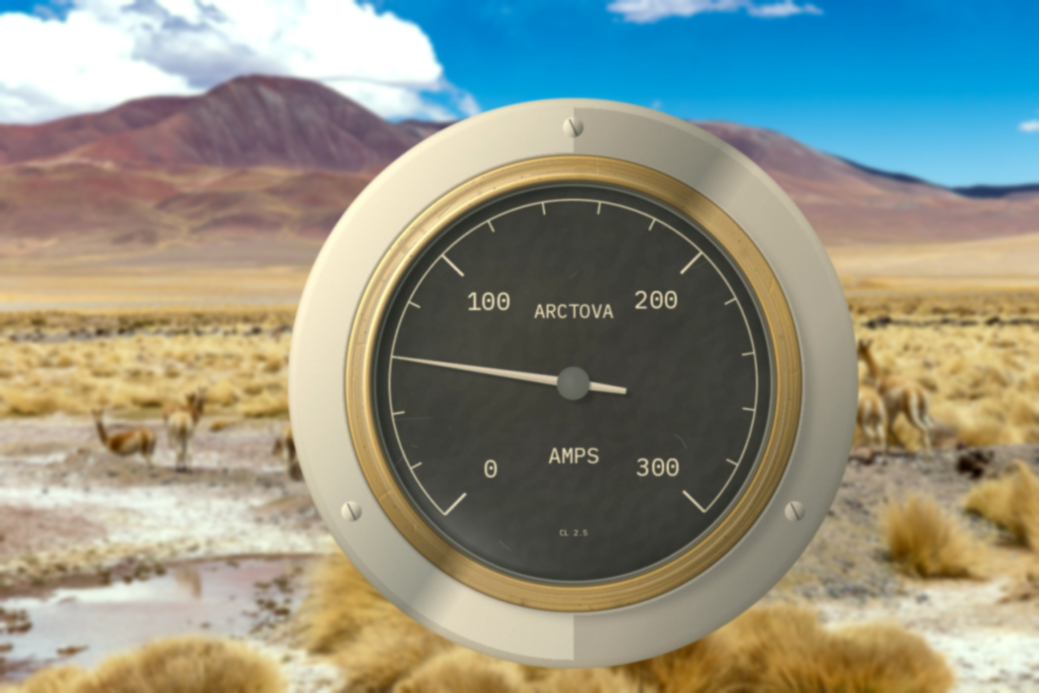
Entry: 60,A
